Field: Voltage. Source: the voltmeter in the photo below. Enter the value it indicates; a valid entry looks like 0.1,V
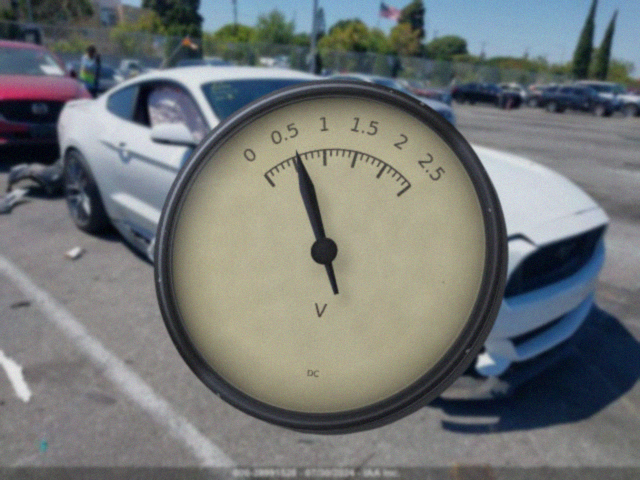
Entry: 0.6,V
